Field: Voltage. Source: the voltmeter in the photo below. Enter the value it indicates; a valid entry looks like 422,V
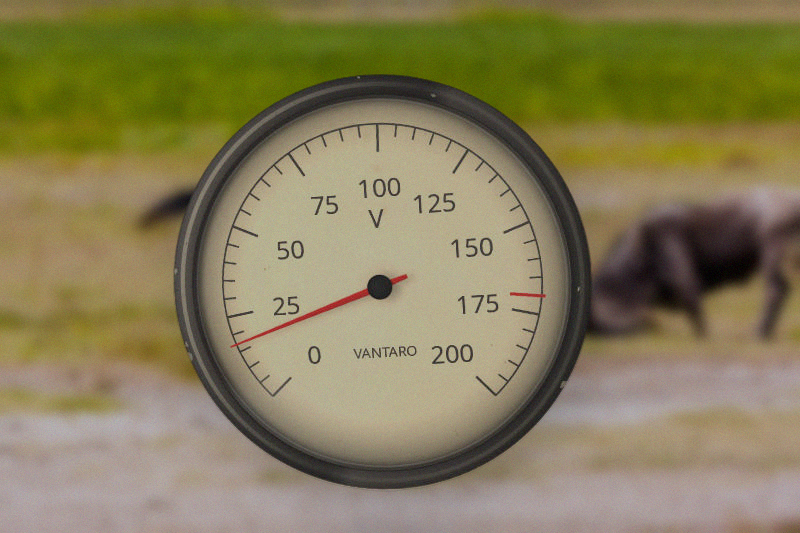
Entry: 17.5,V
